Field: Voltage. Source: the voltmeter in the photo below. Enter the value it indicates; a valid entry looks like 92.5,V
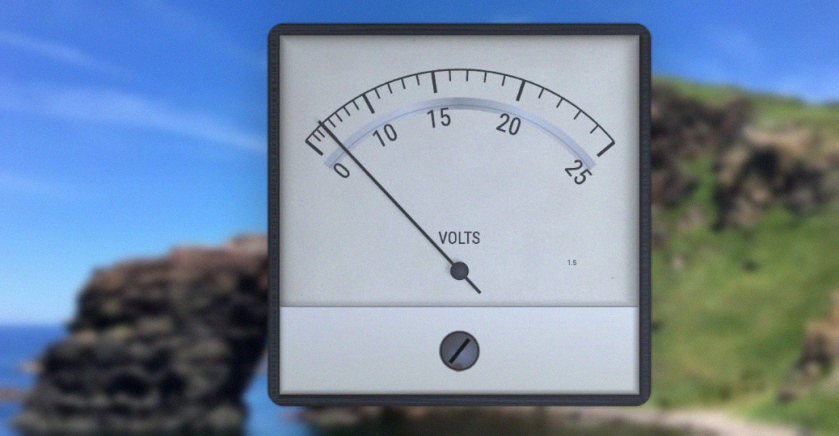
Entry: 5,V
